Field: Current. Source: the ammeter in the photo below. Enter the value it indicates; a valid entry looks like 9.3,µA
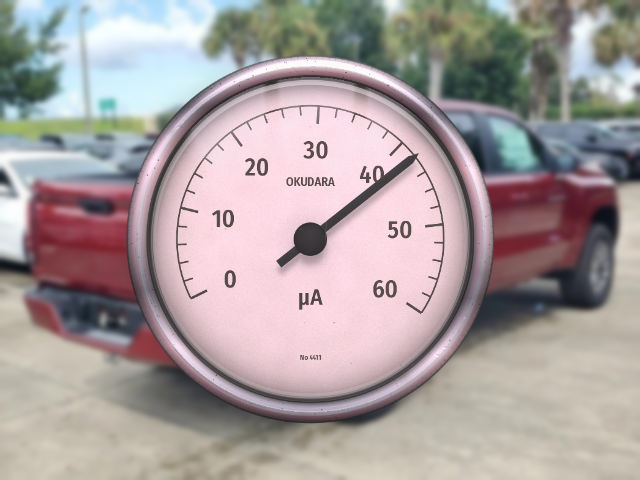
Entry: 42,µA
